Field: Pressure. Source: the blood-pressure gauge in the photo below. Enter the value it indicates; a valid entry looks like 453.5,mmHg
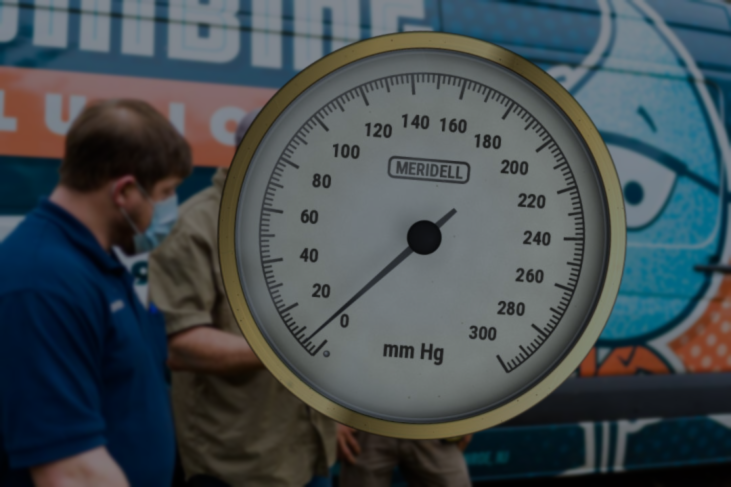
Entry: 6,mmHg
